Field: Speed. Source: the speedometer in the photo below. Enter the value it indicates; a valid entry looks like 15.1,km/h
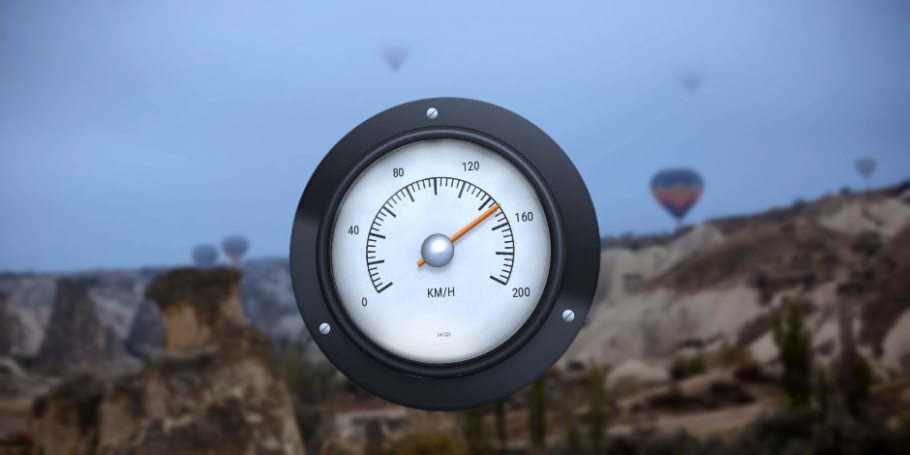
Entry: 148,km/h
